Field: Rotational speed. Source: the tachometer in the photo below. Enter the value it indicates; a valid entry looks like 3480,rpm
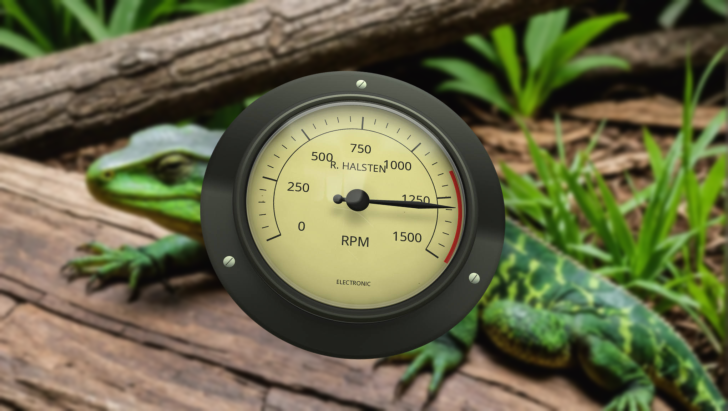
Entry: 1300,rpm
